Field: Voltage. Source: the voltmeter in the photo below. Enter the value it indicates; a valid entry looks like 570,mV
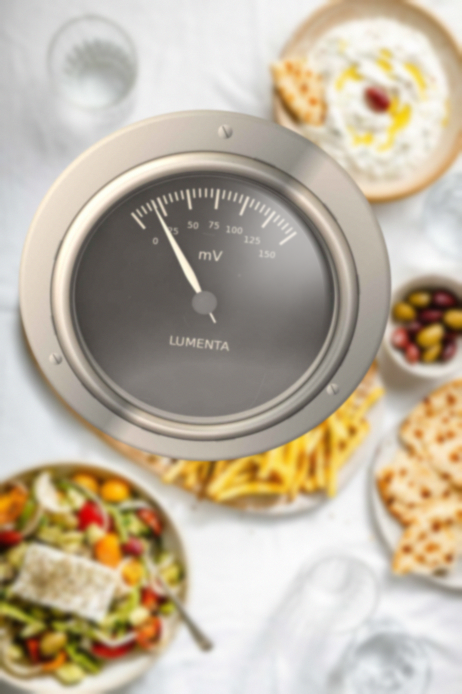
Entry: 20,mV
